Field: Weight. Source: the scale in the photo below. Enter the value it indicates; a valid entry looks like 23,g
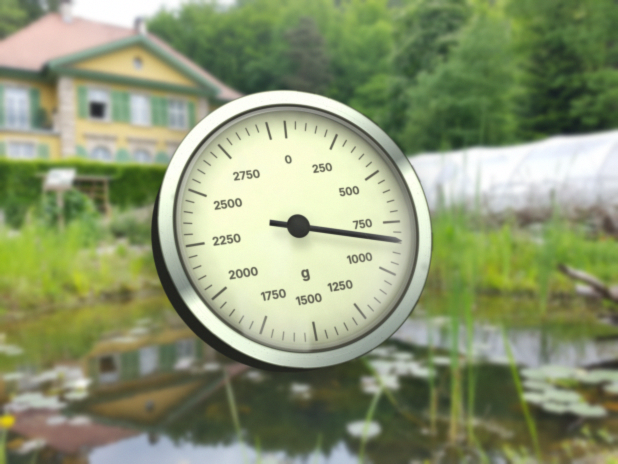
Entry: 850,g
